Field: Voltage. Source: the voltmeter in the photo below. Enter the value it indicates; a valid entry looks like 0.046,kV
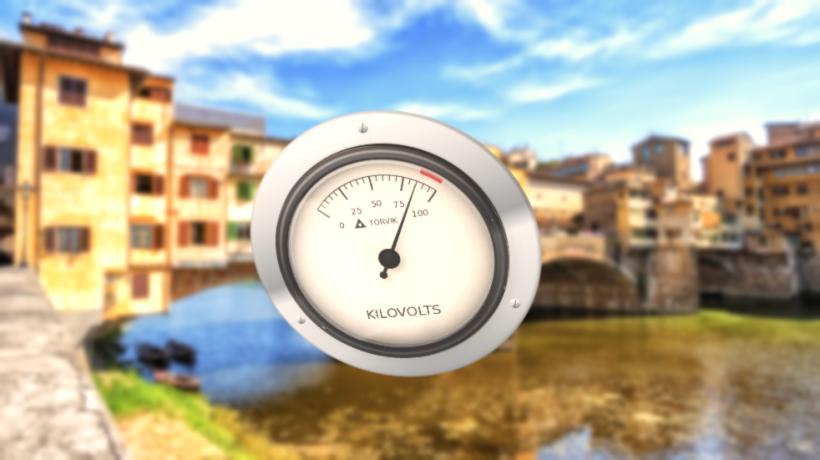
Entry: 85,kV
